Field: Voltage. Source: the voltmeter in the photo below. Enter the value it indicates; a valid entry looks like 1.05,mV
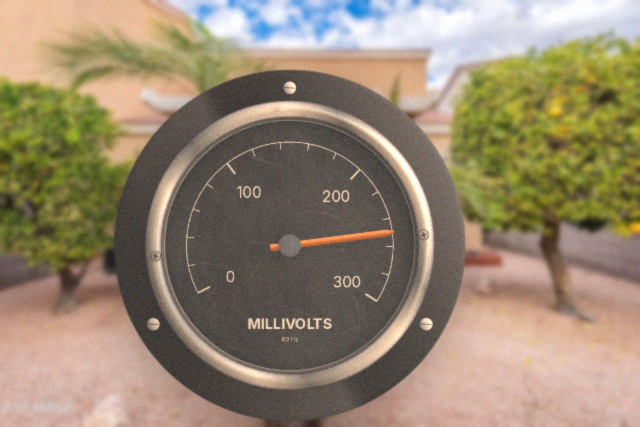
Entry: 250,mV
